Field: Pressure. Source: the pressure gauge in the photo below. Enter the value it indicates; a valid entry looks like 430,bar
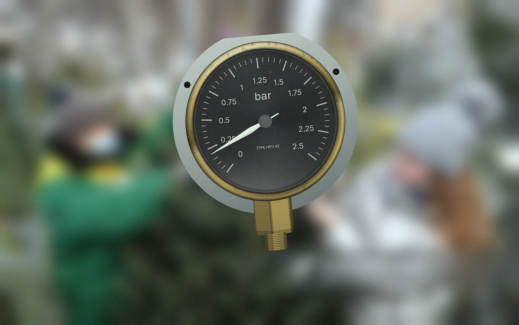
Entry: 0.2,bar
